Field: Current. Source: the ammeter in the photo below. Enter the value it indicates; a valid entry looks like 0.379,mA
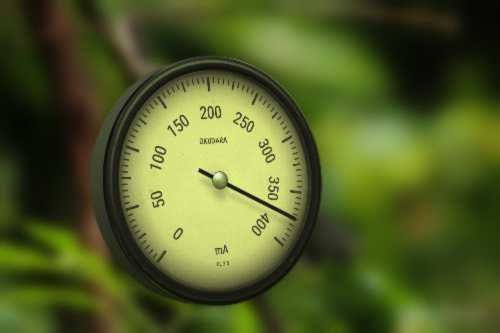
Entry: 375,mA
